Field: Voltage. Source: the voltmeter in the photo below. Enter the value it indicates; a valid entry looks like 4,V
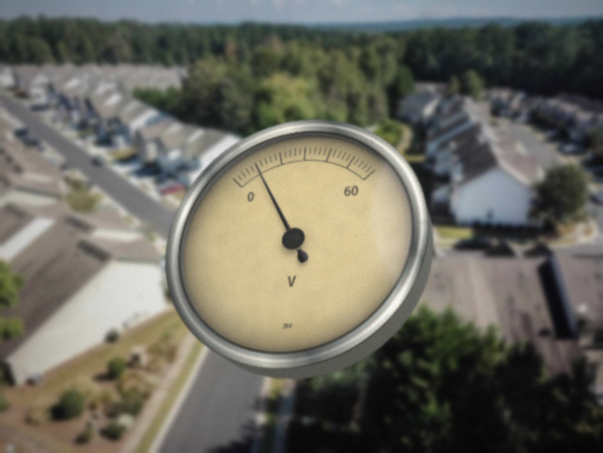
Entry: 10,V
